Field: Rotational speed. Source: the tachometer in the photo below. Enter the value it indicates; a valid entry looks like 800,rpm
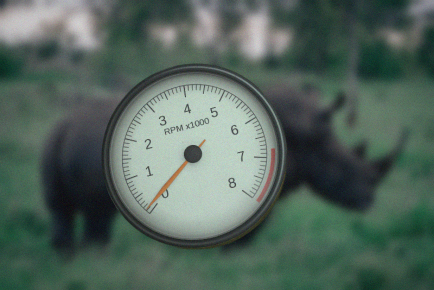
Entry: 100,rpm
